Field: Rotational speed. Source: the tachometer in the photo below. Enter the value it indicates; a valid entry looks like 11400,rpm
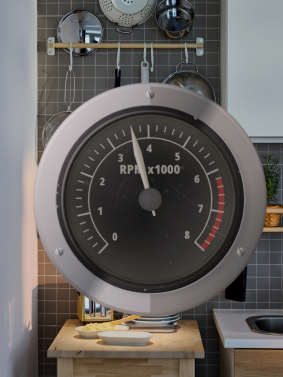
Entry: 3600,rpm
